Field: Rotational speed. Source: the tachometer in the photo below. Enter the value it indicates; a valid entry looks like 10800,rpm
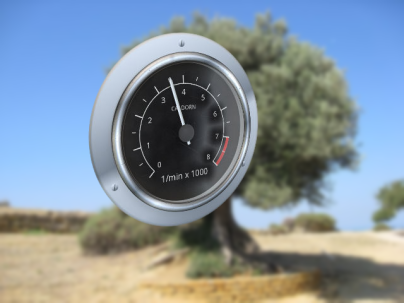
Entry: 3500,rpm
